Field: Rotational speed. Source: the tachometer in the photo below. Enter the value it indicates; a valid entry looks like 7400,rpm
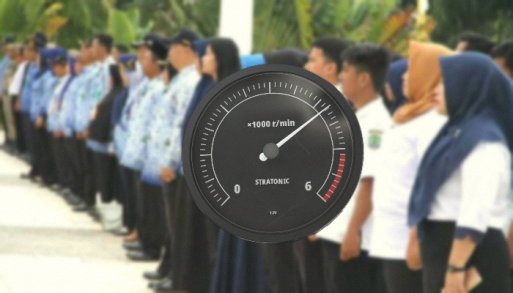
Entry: 4200,rpm
